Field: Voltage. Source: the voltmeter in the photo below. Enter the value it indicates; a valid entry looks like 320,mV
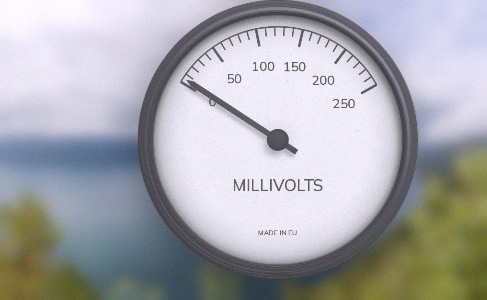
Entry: 5,mV
